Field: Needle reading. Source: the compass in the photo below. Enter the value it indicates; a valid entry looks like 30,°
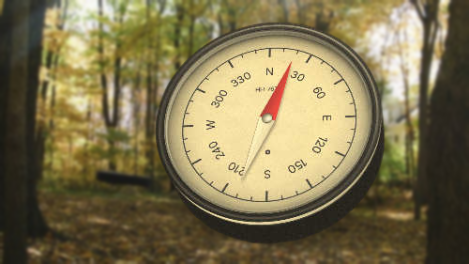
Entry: 20,°
